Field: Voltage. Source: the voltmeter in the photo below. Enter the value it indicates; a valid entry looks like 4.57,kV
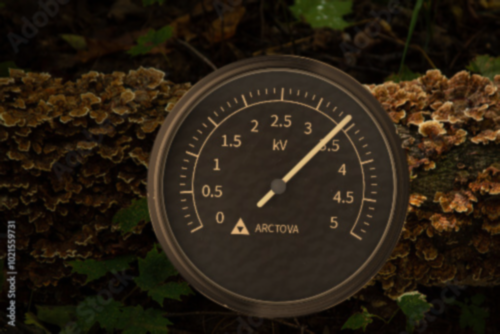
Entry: 3.4,kV
